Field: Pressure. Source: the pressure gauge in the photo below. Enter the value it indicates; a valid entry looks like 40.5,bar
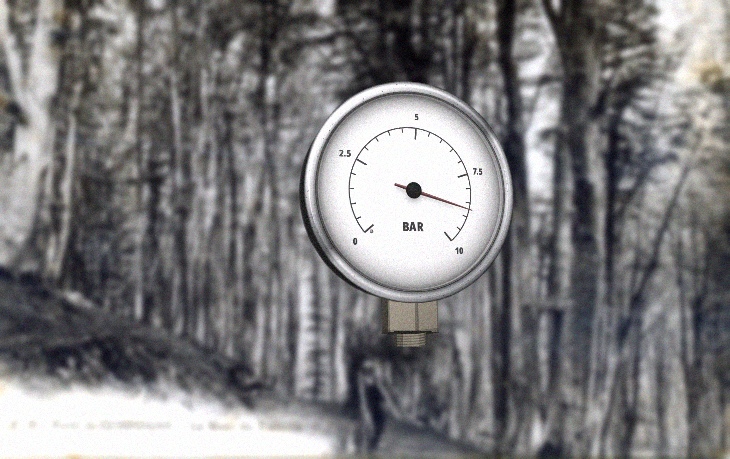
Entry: 8.75,bar
